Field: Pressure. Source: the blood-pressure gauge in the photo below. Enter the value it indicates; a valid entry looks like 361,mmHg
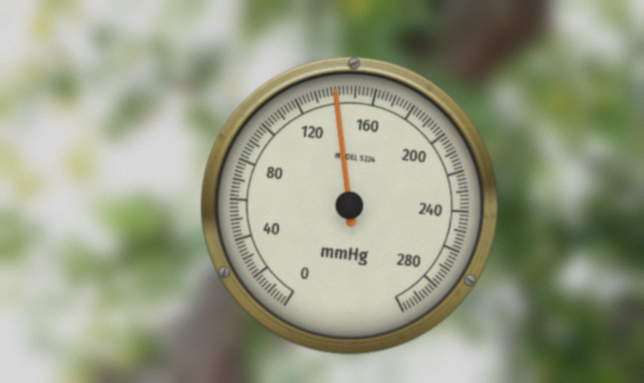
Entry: 140,mmHg
